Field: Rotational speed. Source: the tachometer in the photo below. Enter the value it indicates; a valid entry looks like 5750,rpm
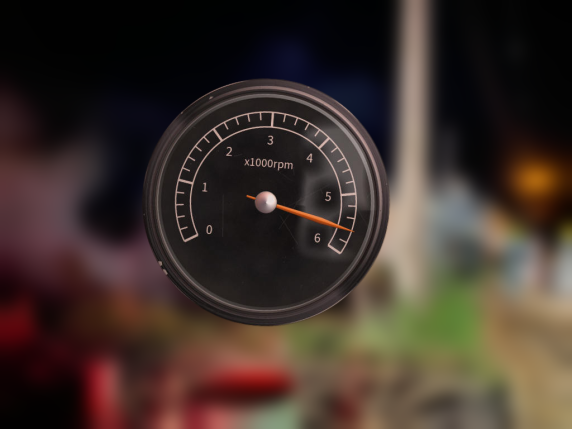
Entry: 5600,rpm
